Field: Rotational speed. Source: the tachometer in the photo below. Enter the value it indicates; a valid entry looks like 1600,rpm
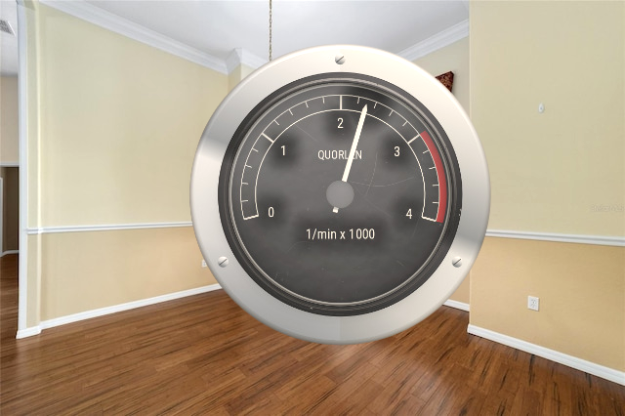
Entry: 2300,rpm
